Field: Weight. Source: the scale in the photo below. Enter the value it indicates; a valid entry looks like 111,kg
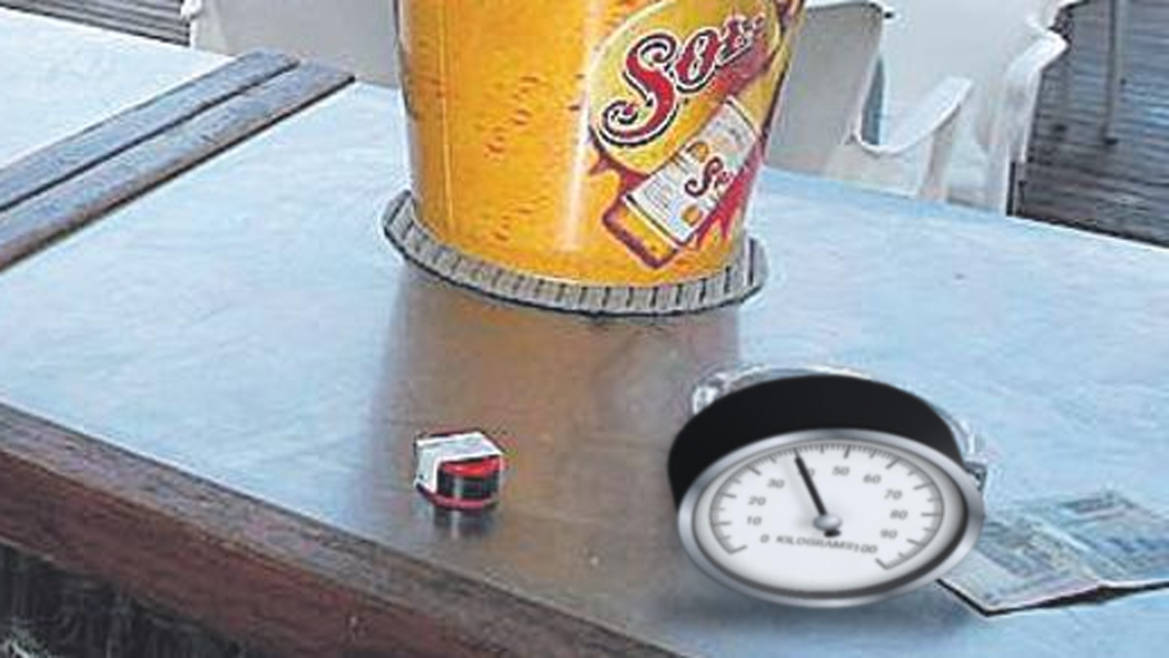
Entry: 40,kg
